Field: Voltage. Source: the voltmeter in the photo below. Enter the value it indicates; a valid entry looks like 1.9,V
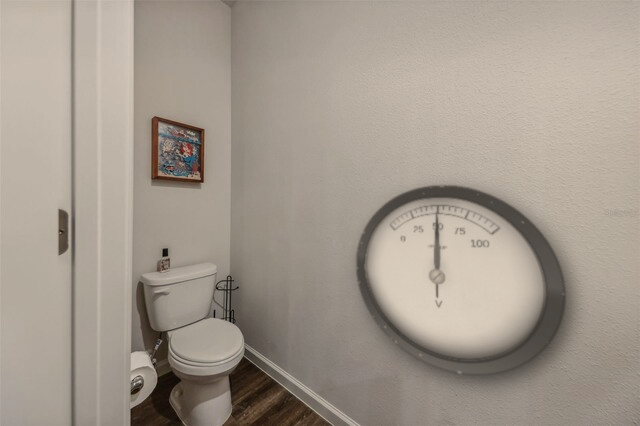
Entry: 50,V
